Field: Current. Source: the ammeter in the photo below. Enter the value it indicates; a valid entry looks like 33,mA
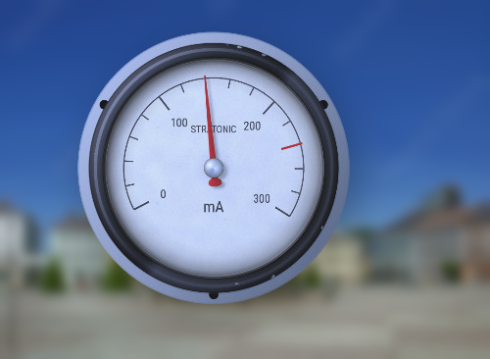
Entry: 140,mA
